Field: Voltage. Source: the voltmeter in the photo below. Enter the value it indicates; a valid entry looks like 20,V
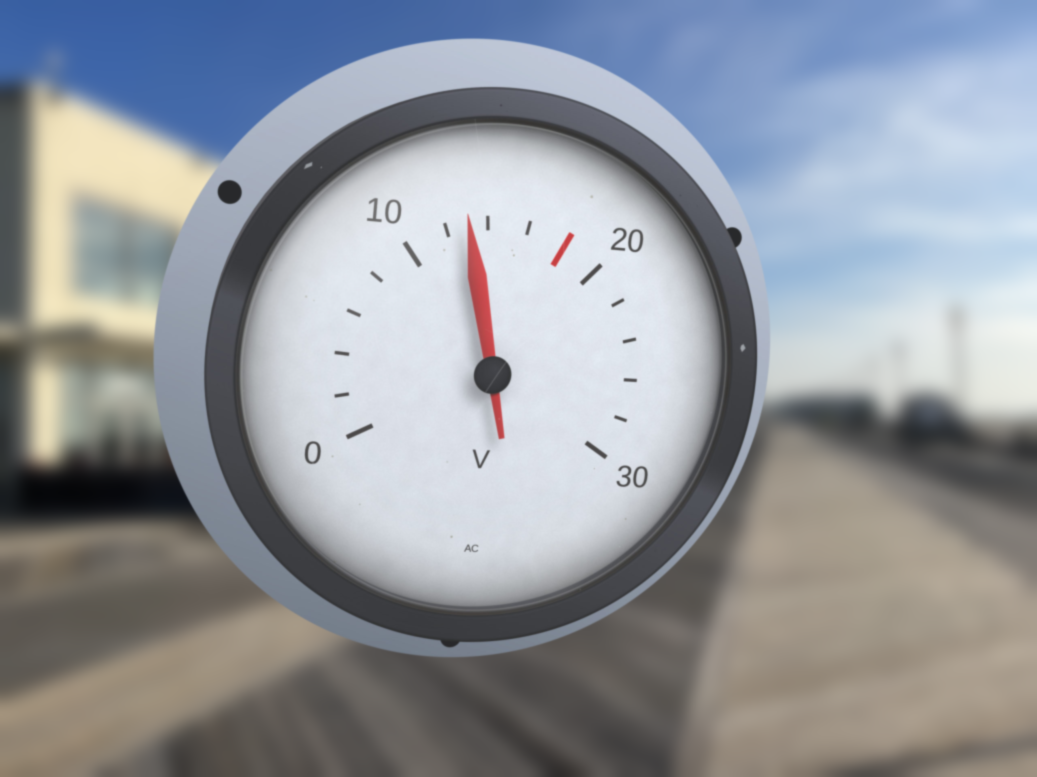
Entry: 13,V
